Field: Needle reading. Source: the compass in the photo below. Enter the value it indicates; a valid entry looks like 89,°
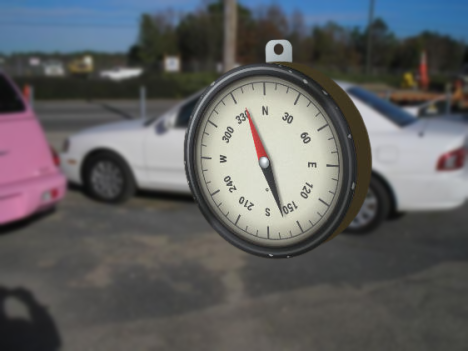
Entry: 340,°
